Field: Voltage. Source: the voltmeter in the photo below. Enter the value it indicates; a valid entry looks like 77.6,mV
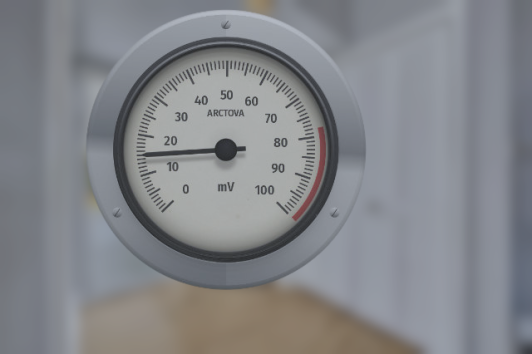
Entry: 15,mV
